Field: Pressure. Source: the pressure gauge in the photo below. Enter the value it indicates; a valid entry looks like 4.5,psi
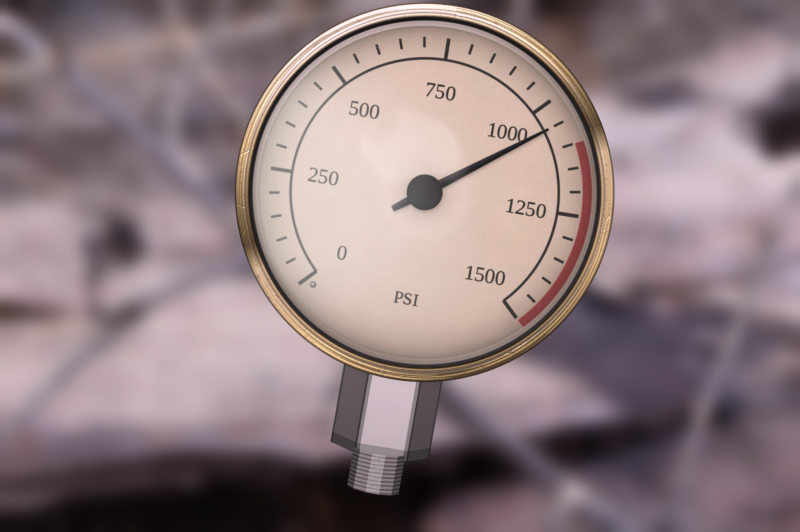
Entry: 1050,psi
